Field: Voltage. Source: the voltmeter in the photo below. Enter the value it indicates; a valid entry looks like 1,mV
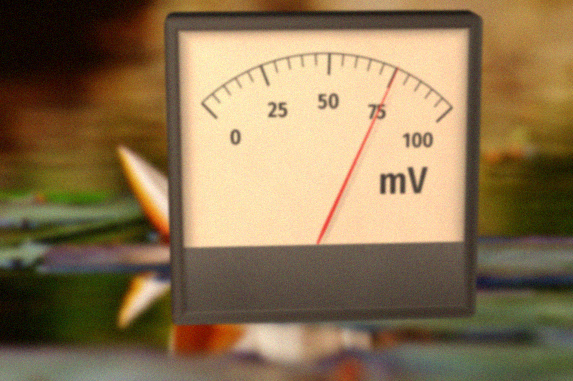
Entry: 75,mV
